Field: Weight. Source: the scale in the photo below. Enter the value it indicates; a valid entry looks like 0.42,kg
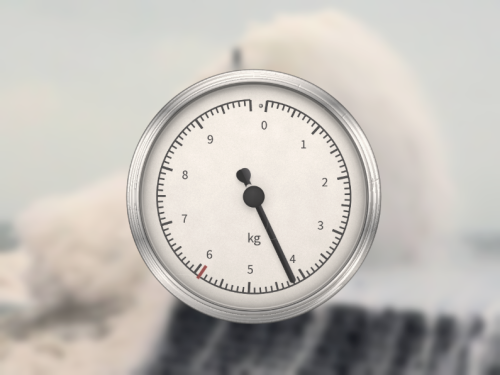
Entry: 4.2,kg
